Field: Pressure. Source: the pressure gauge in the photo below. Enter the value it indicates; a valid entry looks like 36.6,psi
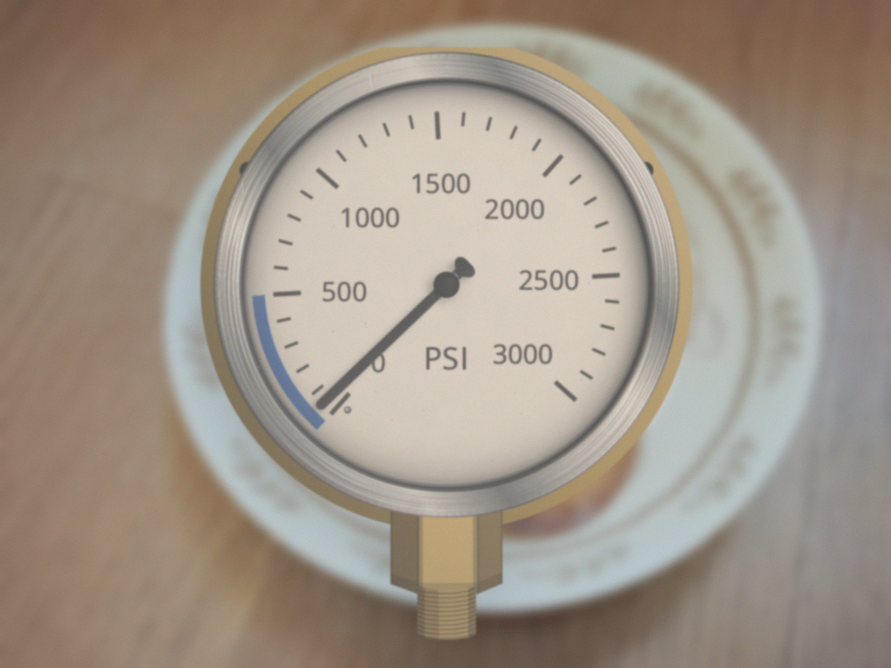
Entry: 50,psi
